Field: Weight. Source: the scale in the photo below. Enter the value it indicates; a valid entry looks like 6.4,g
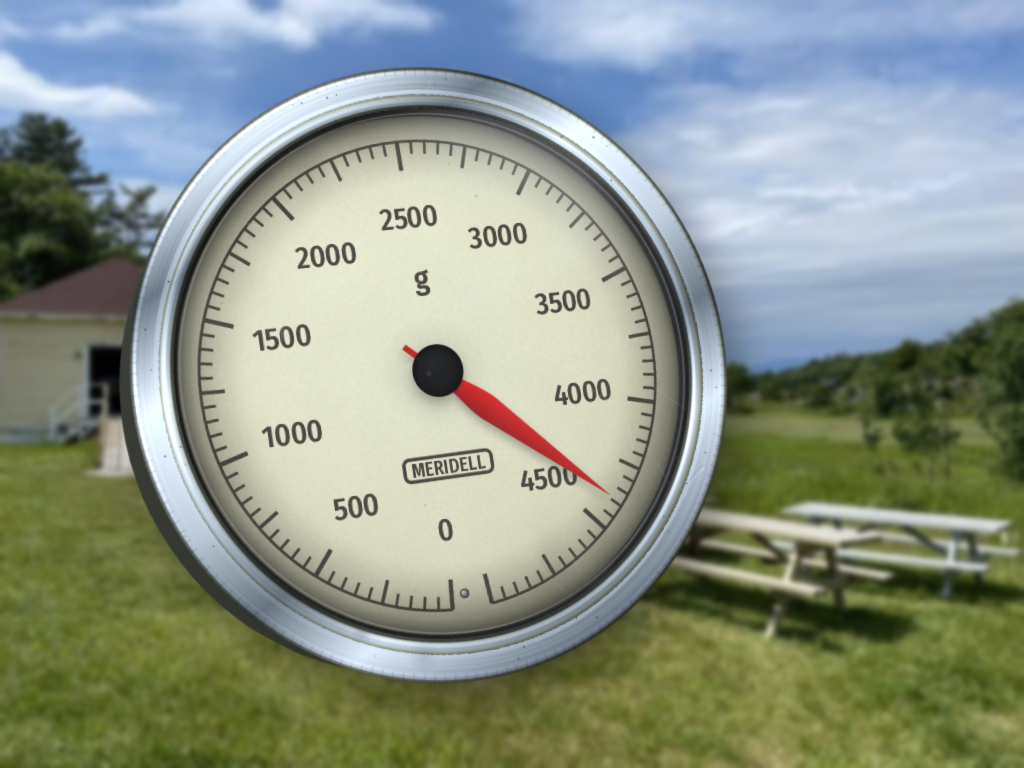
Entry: 4400,g
